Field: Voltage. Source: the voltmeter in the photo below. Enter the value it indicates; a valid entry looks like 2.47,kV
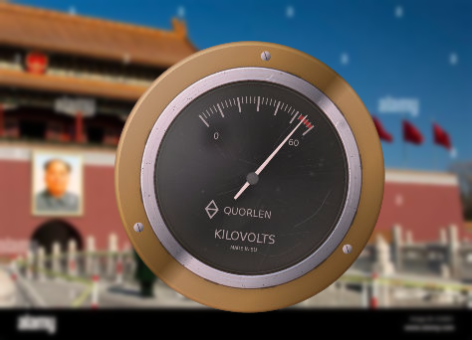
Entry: 54,kV
